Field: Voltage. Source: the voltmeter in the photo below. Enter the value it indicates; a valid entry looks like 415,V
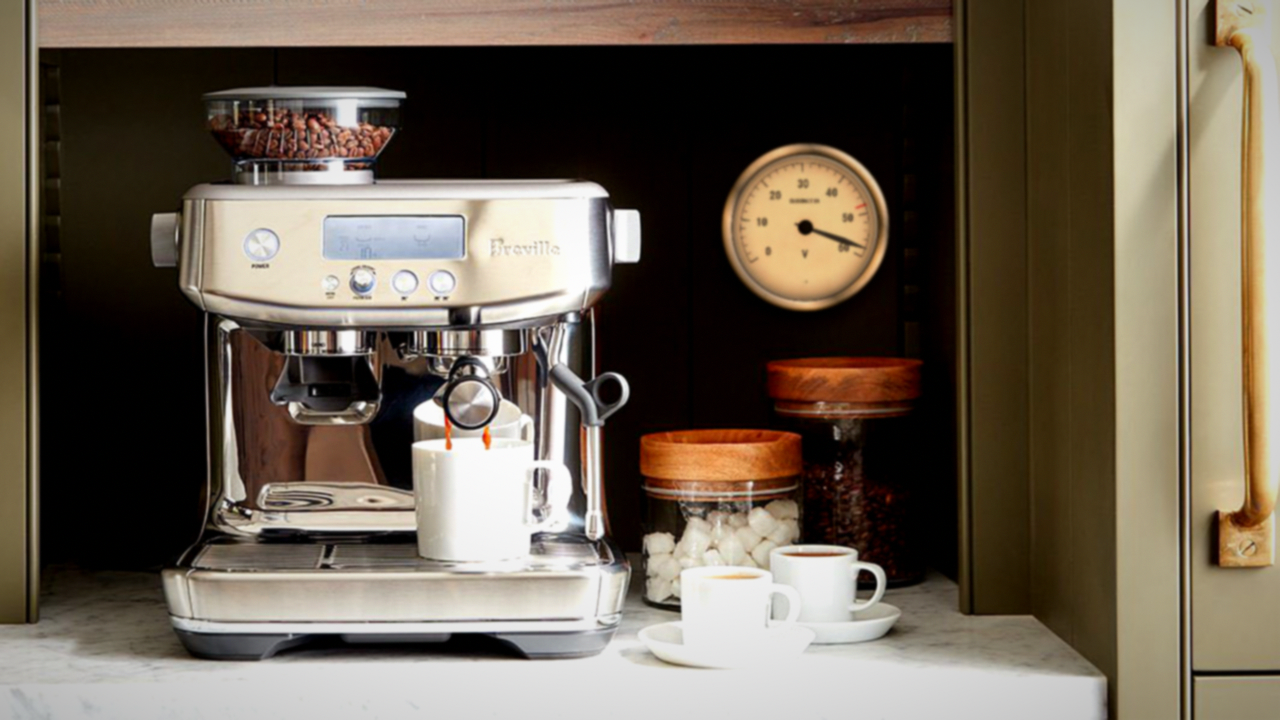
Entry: 58,V
